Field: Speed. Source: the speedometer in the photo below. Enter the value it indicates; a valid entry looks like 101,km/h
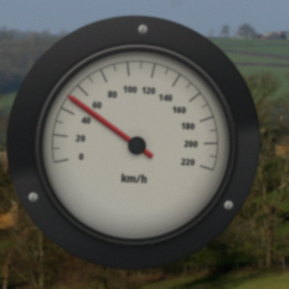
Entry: 50,km/h
